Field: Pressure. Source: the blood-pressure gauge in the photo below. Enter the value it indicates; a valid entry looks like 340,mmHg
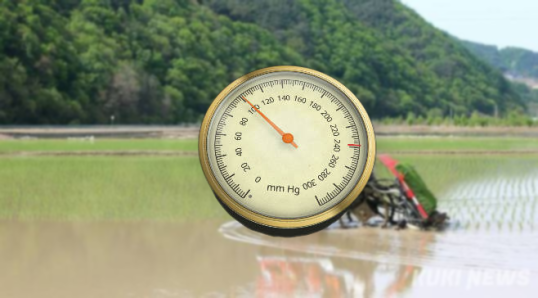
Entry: 100,mmHg
